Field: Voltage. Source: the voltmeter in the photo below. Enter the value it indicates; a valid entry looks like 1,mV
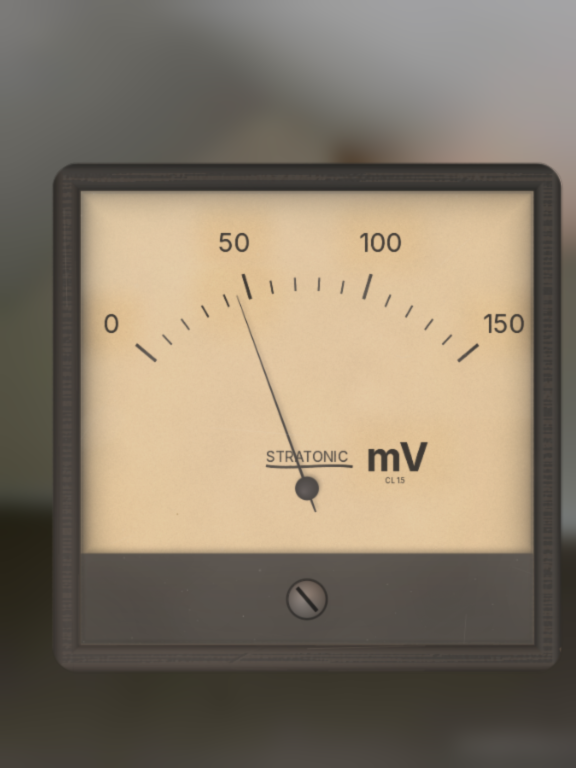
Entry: 45,mV
